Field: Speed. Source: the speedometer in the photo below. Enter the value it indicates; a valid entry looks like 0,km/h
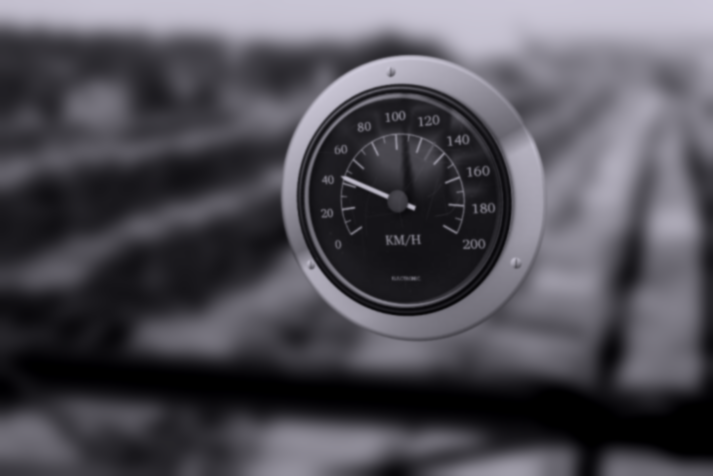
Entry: 45,km/h
